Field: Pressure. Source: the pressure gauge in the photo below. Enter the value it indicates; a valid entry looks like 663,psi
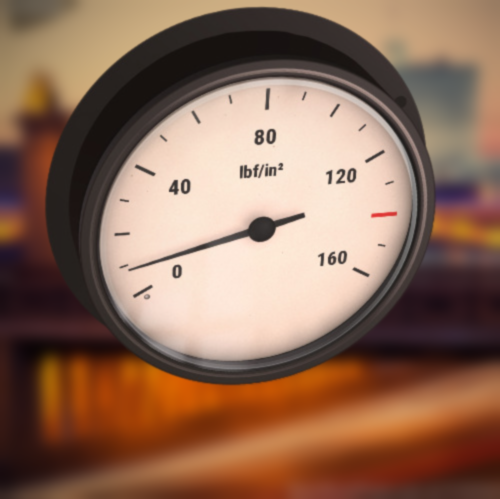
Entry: 10,psi
